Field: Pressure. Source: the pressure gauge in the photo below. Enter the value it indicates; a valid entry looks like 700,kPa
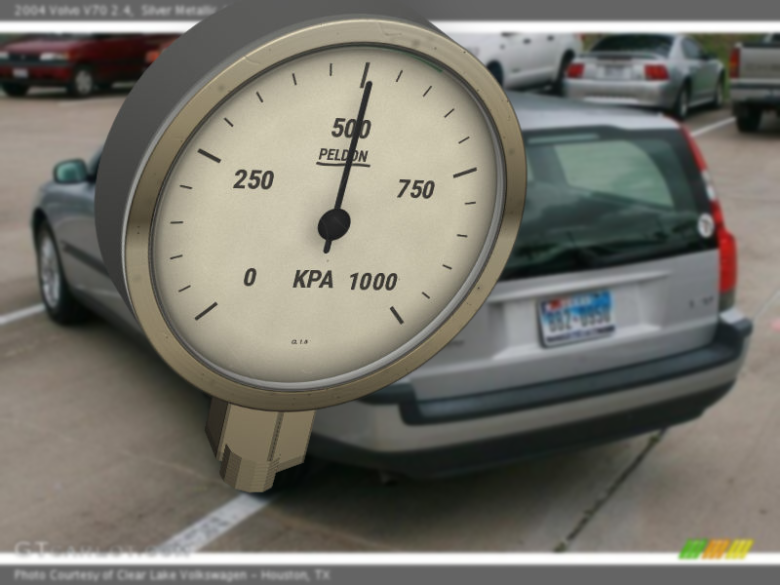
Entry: 500,kPa
